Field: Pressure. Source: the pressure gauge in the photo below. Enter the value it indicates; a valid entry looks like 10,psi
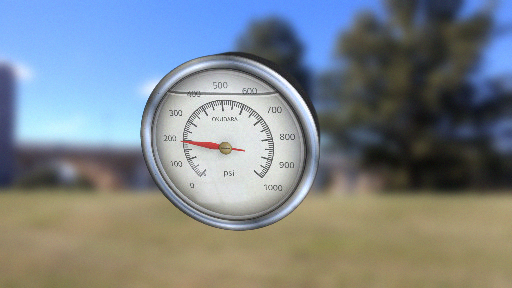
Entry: 200,psi
